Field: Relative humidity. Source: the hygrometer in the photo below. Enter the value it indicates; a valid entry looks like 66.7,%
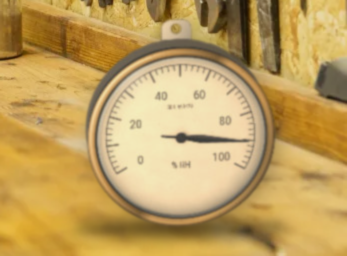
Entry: 90,%
